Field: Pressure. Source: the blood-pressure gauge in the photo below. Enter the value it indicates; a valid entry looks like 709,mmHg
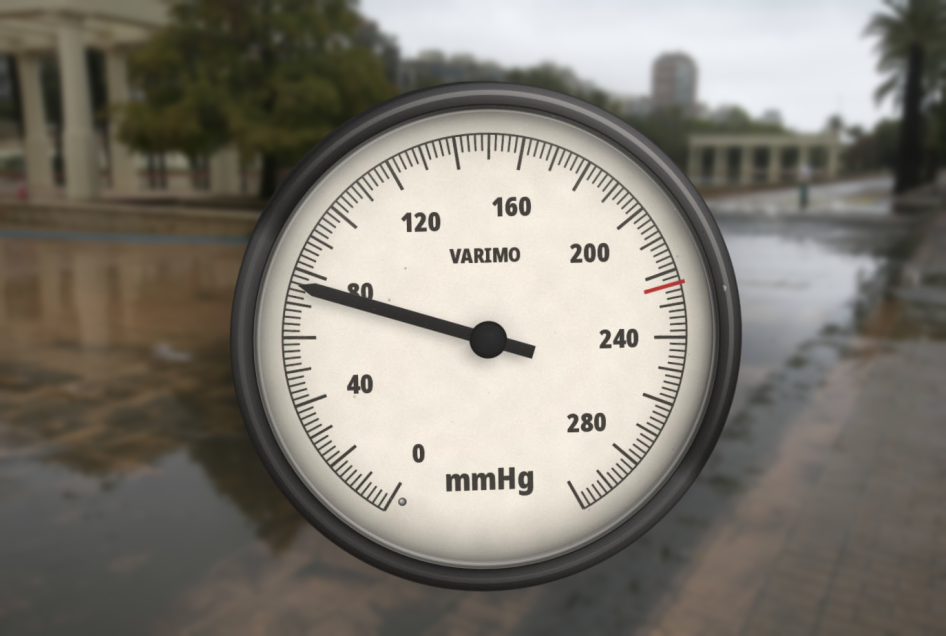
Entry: 76,mmHg
